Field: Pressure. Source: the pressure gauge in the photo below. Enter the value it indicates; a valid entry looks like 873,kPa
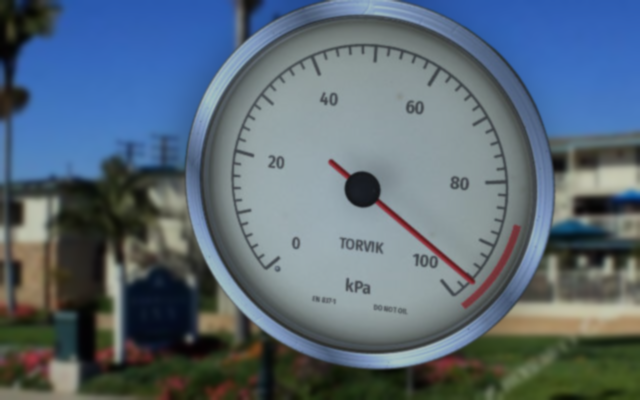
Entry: 96,kPa
